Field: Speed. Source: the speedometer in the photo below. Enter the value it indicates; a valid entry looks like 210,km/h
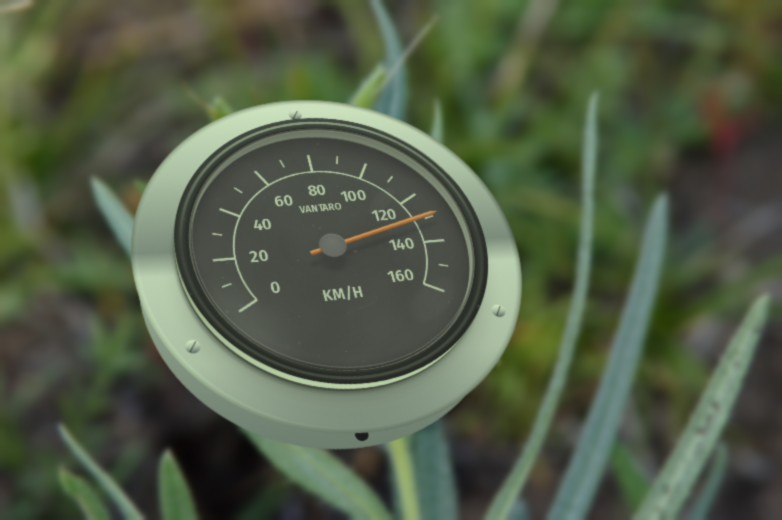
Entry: 130,km/h
